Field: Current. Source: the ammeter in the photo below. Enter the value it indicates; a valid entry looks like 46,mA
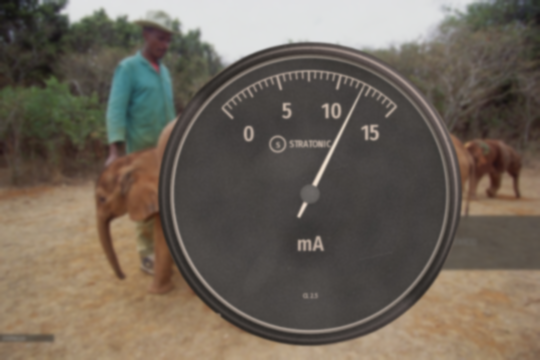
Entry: 12,mA
